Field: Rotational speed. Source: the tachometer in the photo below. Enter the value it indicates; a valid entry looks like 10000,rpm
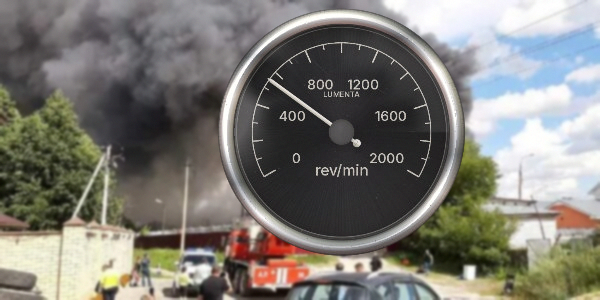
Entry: 550,rpm
